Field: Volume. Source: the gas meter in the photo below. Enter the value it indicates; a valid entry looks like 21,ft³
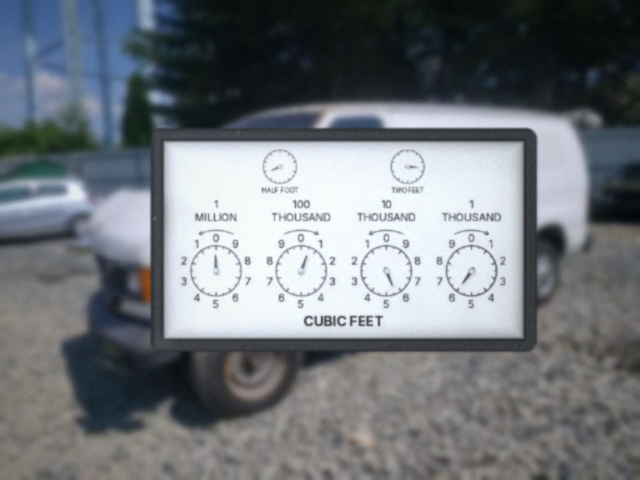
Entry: 5600,ft³
